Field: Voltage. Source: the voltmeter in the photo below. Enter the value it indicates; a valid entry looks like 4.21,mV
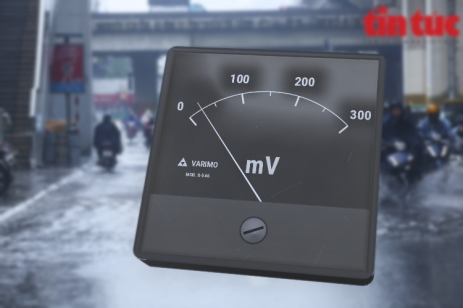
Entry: 25,mV
